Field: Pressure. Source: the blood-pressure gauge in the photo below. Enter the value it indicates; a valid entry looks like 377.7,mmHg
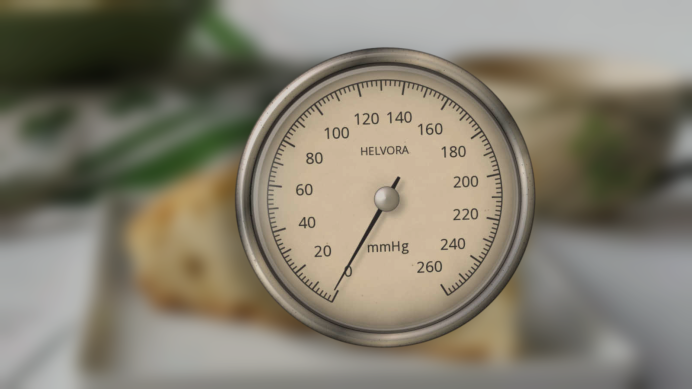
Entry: 2,mmHg
